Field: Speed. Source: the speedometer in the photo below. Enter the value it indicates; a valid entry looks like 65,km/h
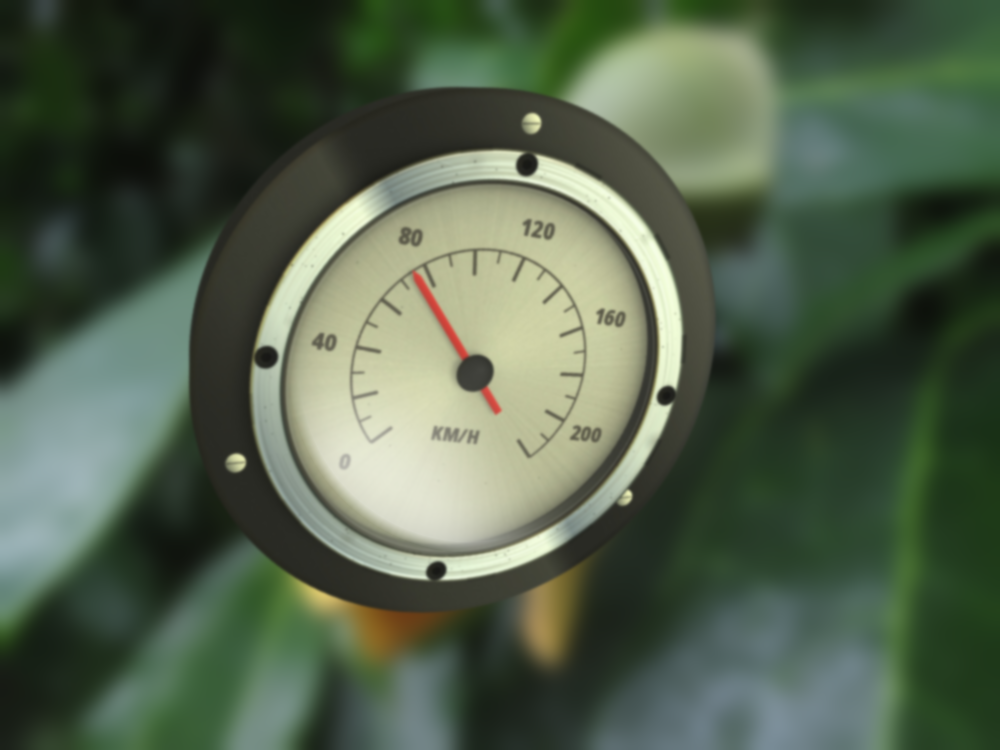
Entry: 75,km/h
